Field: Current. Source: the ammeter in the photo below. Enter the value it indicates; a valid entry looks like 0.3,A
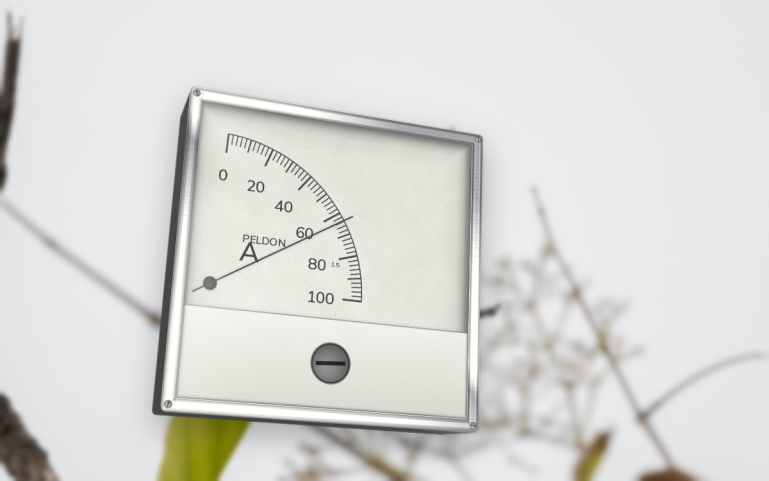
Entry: 64,A
